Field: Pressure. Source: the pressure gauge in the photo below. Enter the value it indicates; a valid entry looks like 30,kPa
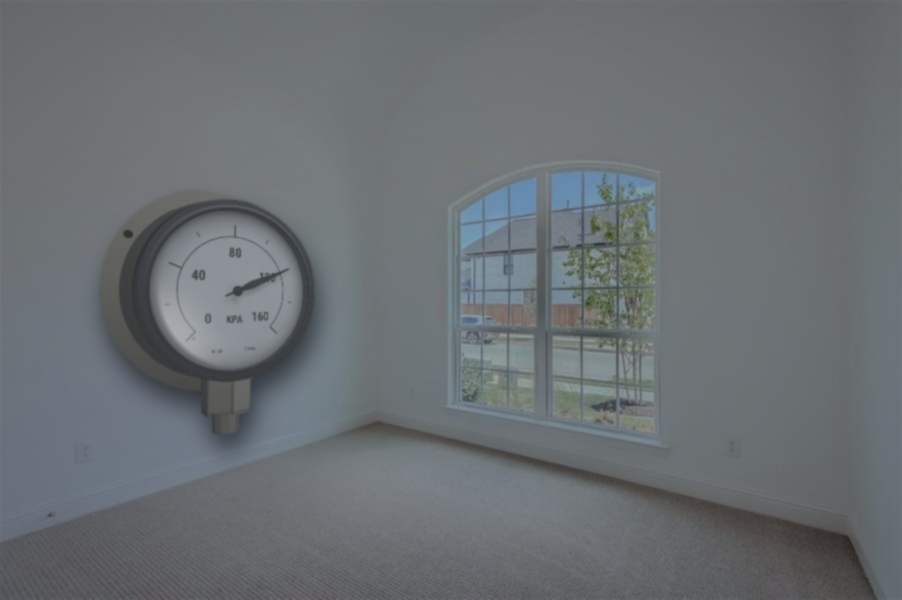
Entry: 120,kPa
